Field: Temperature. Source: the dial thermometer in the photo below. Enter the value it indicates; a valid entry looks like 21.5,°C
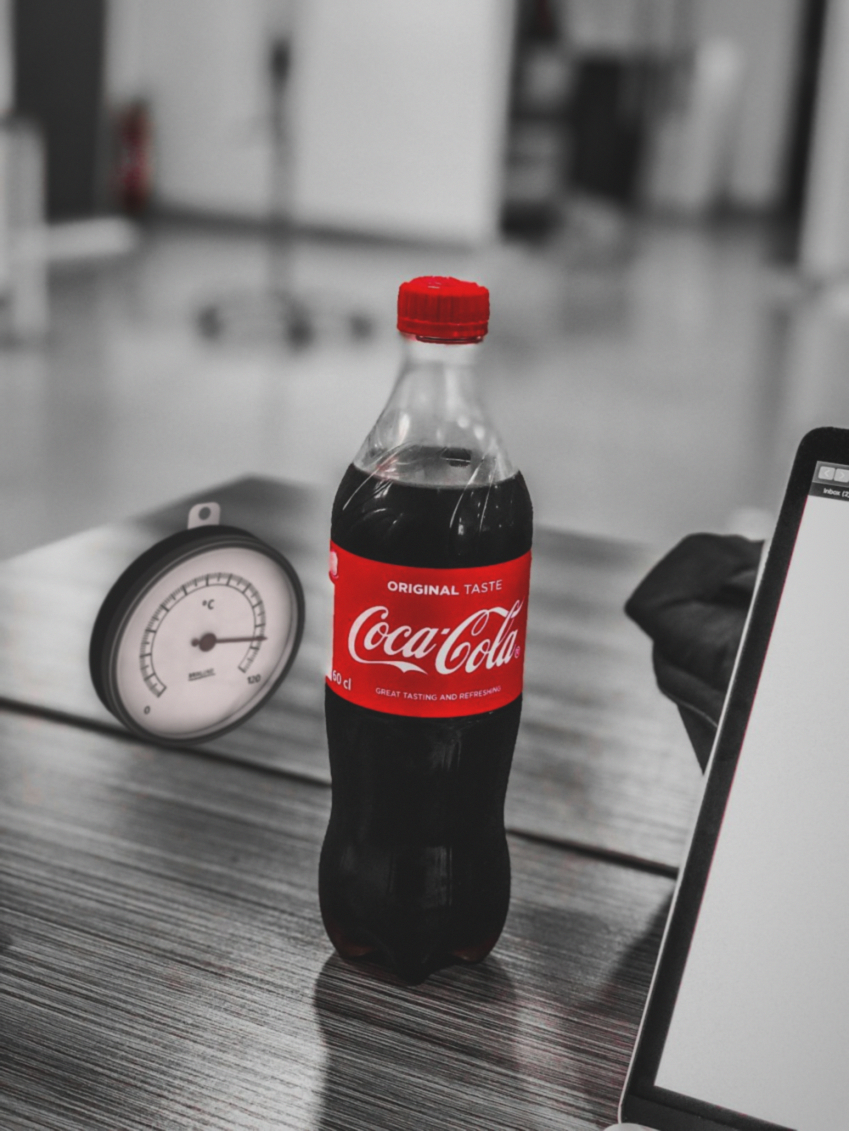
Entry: 105,°C
